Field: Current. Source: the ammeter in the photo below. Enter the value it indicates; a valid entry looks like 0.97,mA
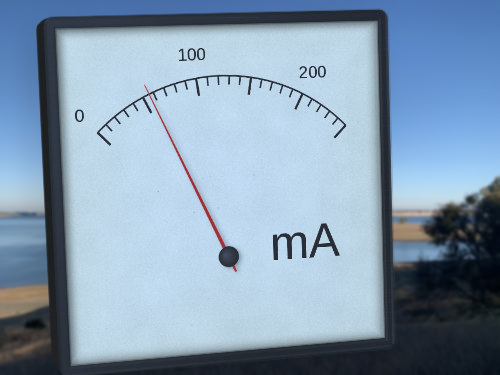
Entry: 55,mA
